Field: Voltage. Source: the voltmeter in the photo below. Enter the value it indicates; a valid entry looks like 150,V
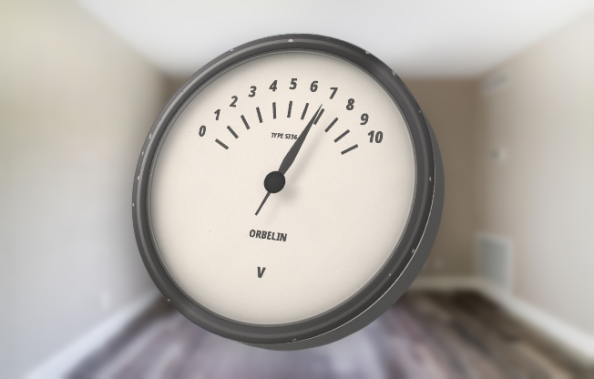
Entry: 7,V
